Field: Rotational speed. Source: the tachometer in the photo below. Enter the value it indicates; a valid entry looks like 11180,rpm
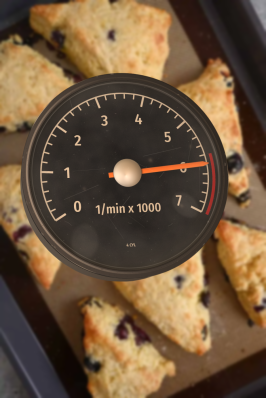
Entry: 6000,rpm
